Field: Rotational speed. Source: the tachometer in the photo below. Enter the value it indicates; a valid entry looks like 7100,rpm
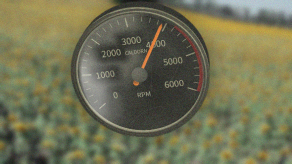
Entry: 3900,rpm
